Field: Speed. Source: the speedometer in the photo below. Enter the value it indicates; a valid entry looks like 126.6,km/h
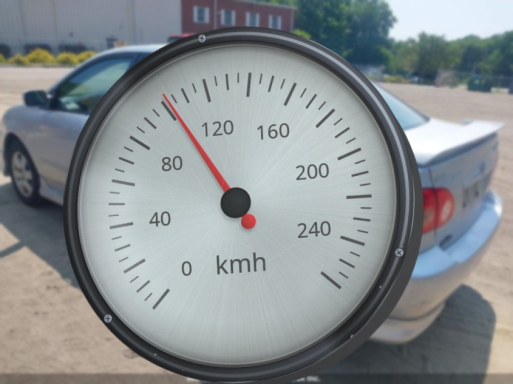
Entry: 102.5,km/h
